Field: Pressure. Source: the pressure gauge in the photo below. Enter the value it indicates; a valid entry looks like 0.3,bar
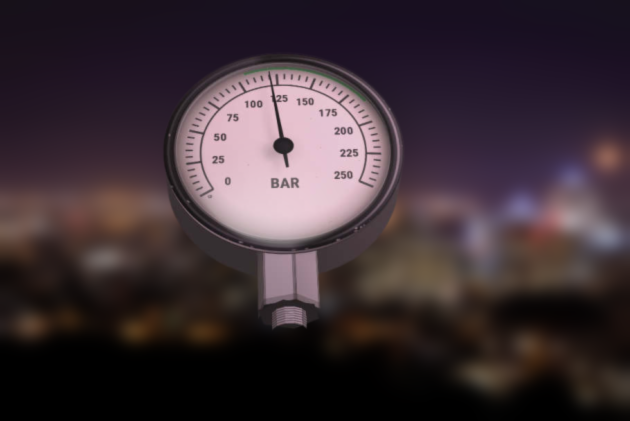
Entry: 120,bar
